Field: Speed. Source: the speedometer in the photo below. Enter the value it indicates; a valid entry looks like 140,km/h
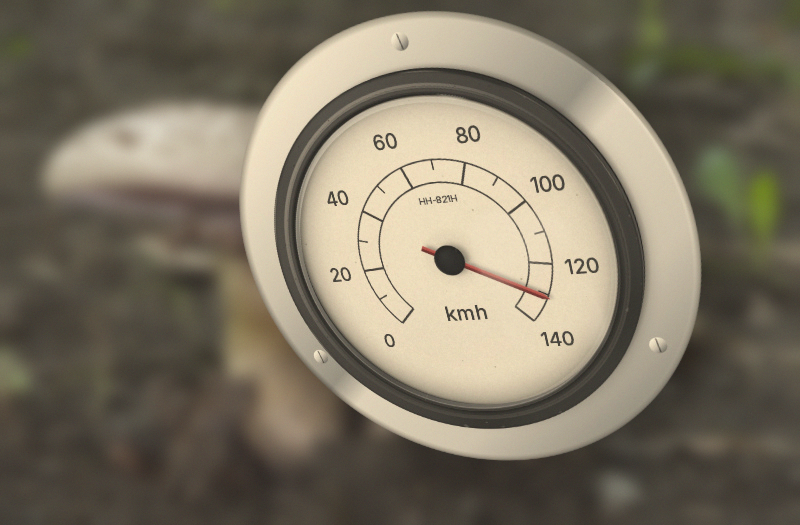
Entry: 130,km/h
